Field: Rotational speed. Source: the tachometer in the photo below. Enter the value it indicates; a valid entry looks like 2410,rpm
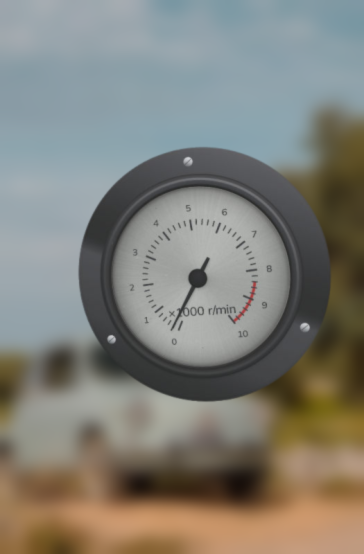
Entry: 200,rpm
